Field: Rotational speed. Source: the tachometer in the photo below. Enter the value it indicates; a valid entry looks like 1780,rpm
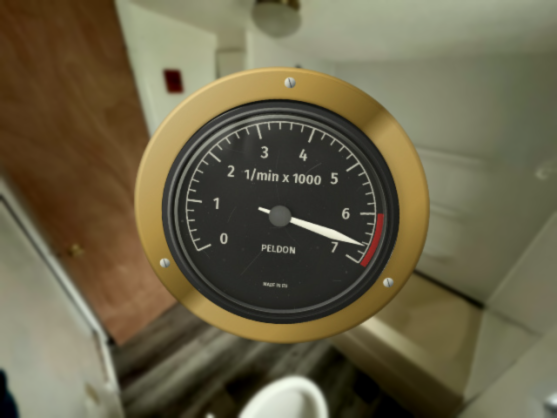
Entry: 6600,rpm
